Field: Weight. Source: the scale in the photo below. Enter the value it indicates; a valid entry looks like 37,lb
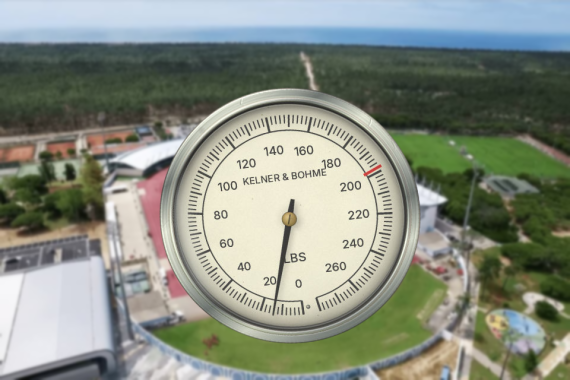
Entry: 14,lb
